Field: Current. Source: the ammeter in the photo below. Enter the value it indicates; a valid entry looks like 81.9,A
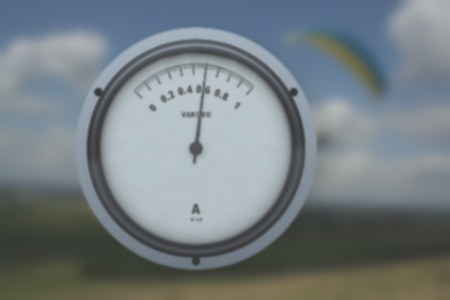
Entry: 0.6,A
